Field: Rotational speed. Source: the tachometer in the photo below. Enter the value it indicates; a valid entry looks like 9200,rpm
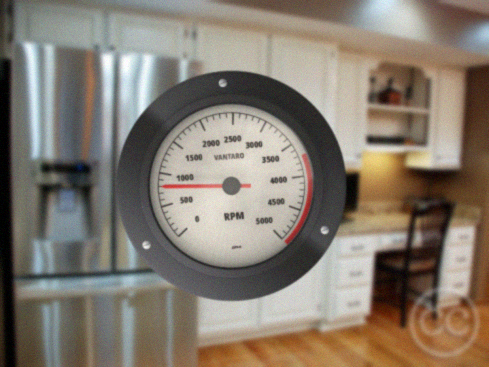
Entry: 800,rpm
